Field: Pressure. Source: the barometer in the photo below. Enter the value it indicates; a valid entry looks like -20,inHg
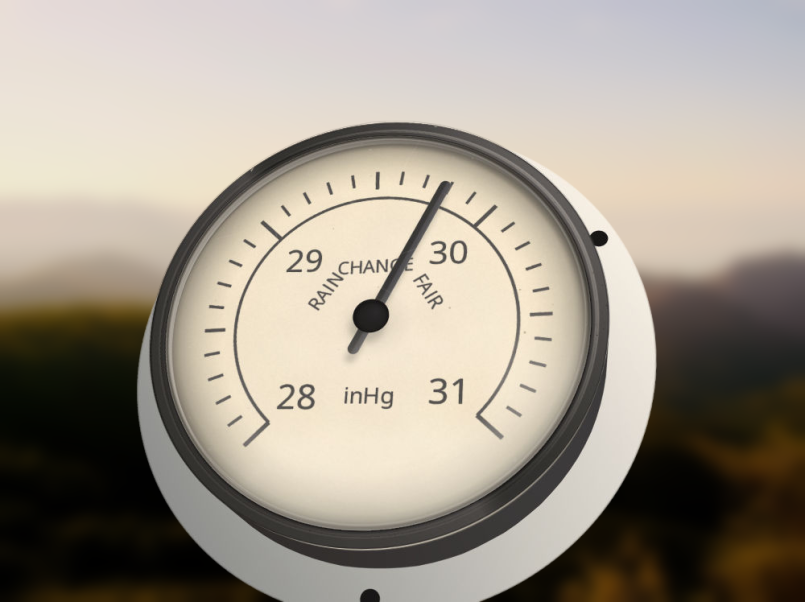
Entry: 29.8,inHg
